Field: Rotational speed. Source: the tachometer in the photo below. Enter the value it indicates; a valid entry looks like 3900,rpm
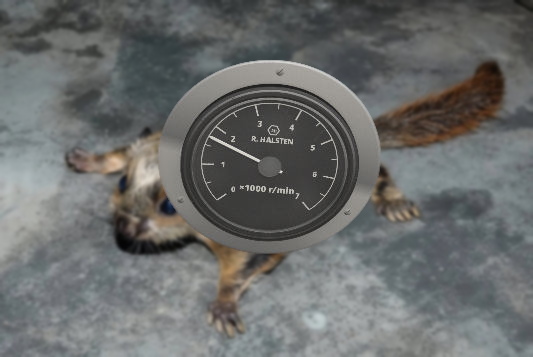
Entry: 1750,rpm
